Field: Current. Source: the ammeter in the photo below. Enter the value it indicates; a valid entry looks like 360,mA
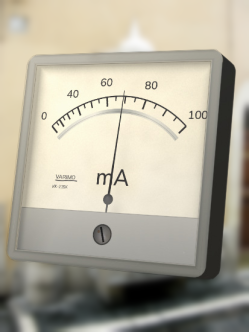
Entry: 70,mA
